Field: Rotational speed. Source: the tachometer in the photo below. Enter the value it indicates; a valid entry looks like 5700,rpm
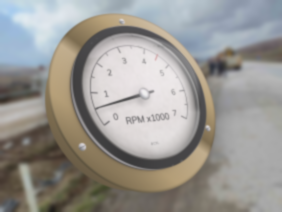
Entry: 500,rpm
